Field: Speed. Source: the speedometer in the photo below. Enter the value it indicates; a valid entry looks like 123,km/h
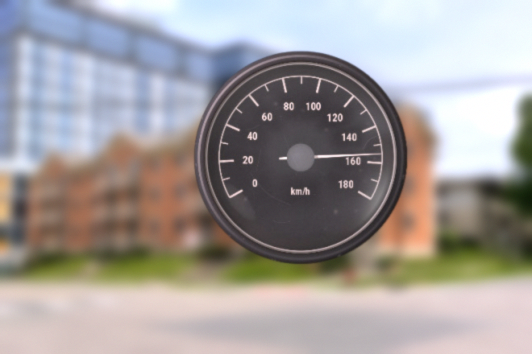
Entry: 155,km/h
